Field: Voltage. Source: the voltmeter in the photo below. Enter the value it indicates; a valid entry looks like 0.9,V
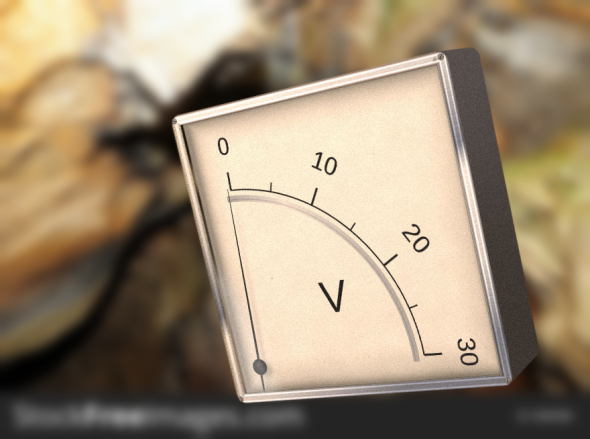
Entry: 0,V
